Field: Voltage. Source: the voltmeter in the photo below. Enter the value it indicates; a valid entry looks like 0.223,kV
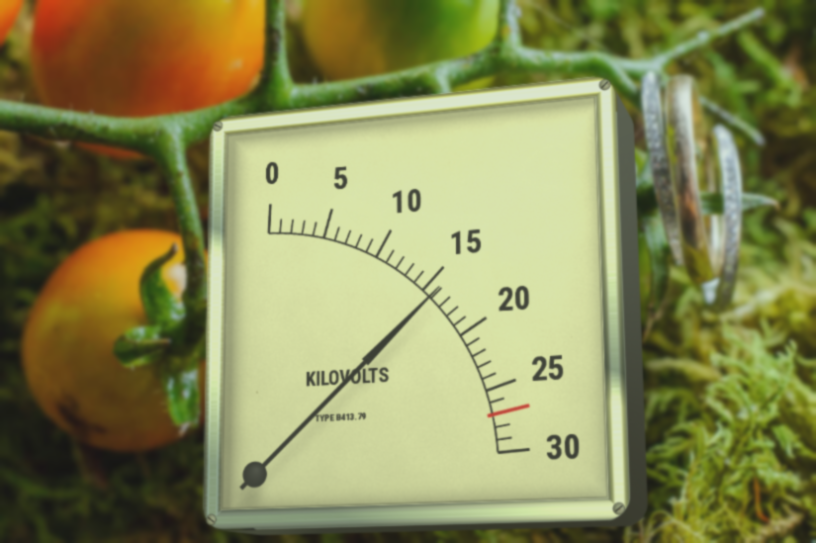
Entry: 16,kV
